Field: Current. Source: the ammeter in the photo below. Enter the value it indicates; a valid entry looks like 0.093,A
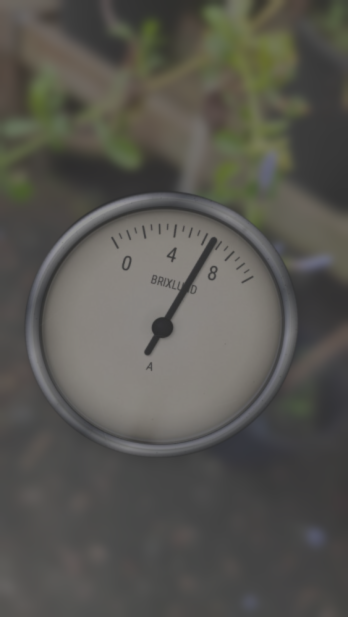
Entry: 6.5,A
